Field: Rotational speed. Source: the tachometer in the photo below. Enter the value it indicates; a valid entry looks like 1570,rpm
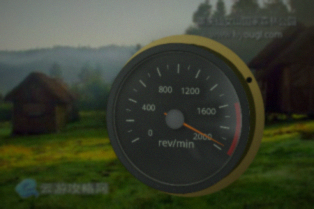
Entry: 1950,rpm
